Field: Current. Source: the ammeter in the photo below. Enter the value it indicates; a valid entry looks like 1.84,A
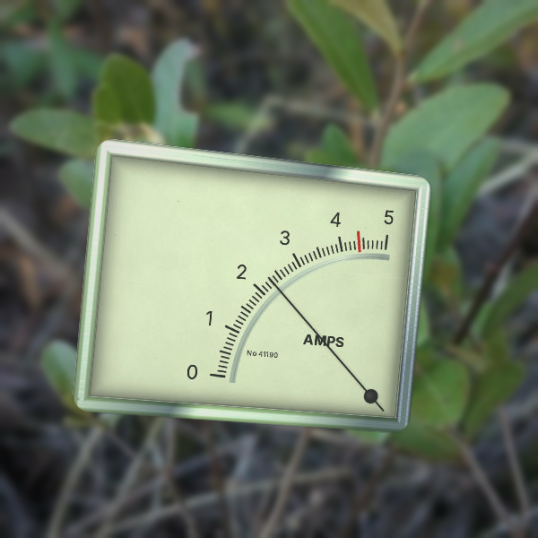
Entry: 2.3,A
